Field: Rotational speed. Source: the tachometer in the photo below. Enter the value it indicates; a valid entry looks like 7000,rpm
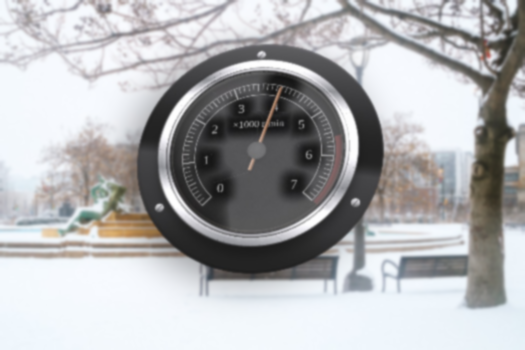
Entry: 4000,rpm
